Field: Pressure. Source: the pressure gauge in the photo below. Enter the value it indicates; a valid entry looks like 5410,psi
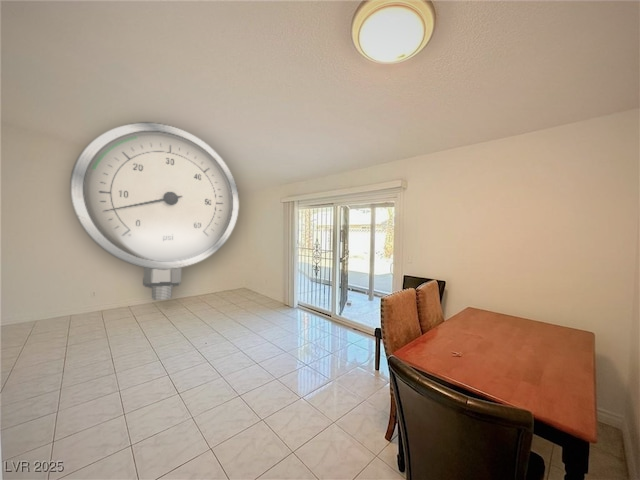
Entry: 6,psi
